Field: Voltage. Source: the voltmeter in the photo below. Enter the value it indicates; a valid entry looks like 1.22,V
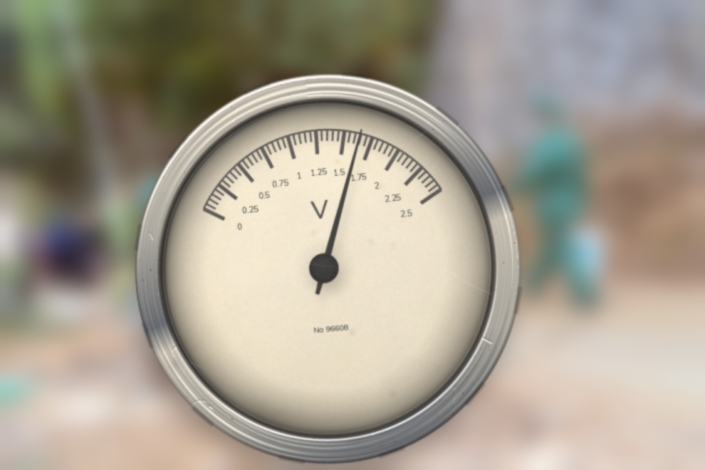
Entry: 1.65,V
